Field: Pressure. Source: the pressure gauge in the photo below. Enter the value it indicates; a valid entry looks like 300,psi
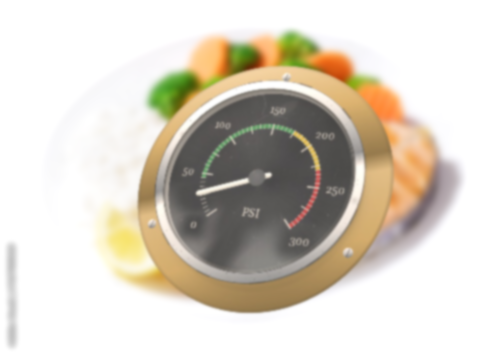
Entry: 25,psi
